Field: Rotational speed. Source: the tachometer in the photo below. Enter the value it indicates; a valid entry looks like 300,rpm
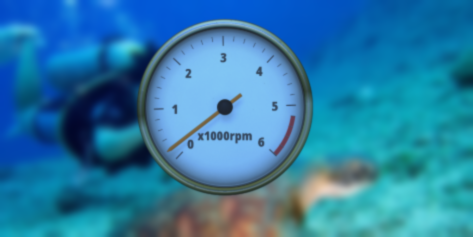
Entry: 200,rpm
